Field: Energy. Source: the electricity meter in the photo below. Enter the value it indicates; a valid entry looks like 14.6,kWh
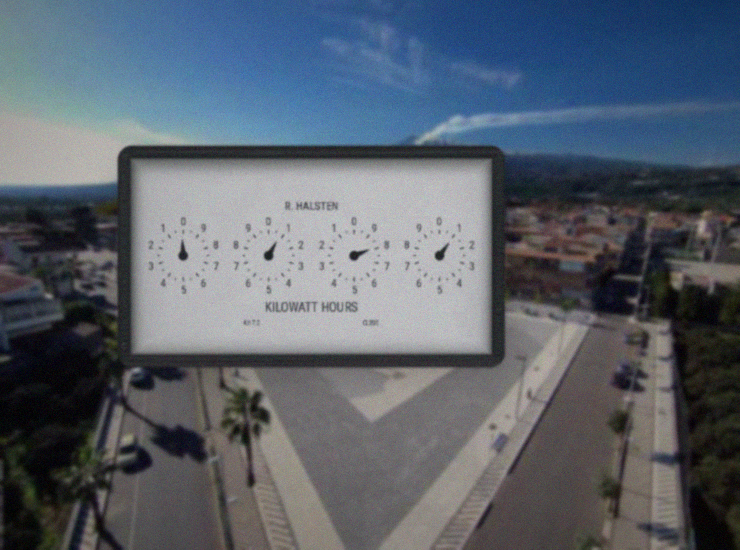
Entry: 81,kWh
